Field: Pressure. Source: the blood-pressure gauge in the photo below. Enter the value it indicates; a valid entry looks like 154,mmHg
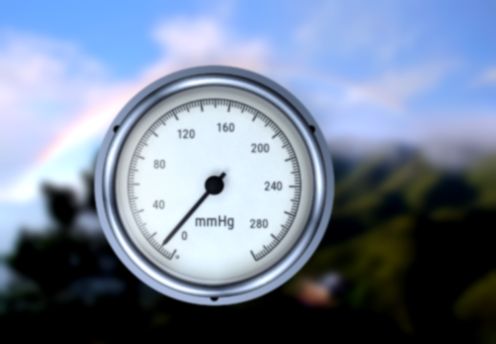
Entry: 10,mmHg
